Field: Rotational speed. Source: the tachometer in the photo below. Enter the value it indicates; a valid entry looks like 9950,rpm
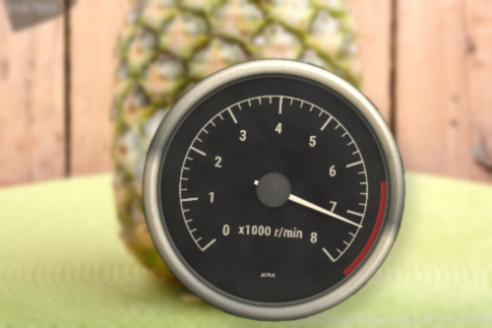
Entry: 7200,rpm
